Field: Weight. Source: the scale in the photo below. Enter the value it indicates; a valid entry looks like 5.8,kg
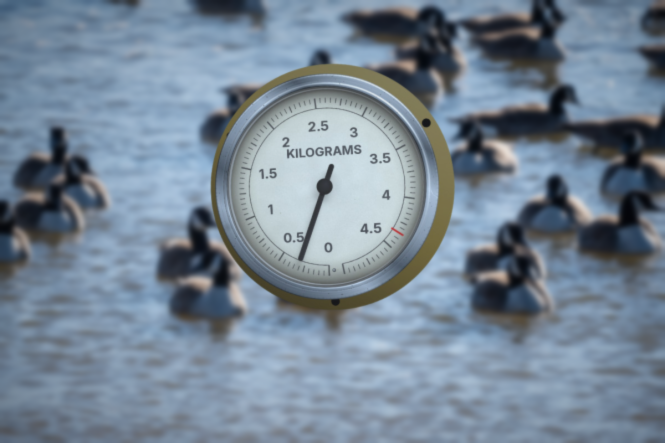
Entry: 0.3,kg
